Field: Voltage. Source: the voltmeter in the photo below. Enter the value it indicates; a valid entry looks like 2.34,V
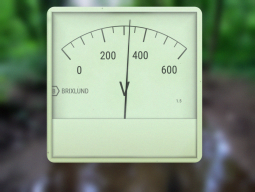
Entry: 325,V
